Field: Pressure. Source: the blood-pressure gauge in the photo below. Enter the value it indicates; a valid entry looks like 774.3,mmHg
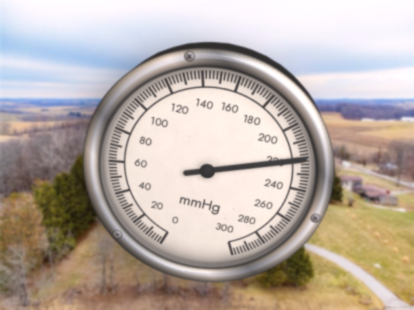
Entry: 220,mmHg
